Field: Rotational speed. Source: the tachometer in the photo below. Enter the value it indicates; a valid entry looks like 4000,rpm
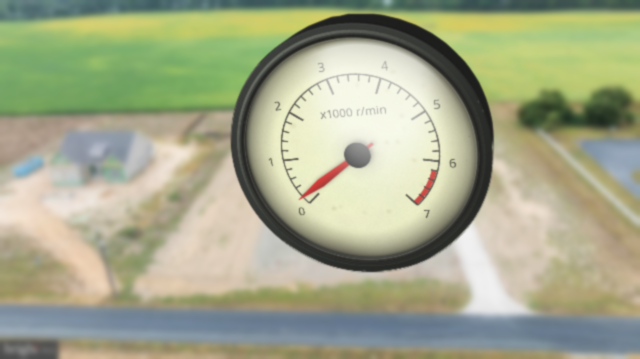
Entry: 200,rpm
